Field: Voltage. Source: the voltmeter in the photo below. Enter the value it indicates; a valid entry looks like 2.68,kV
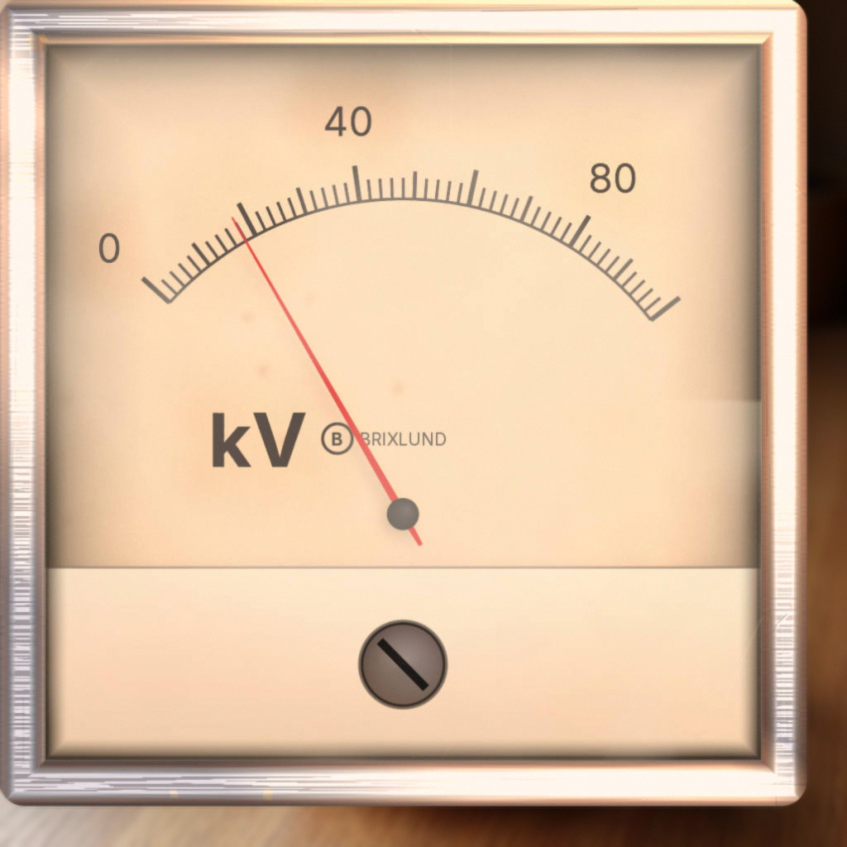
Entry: 18,kV
